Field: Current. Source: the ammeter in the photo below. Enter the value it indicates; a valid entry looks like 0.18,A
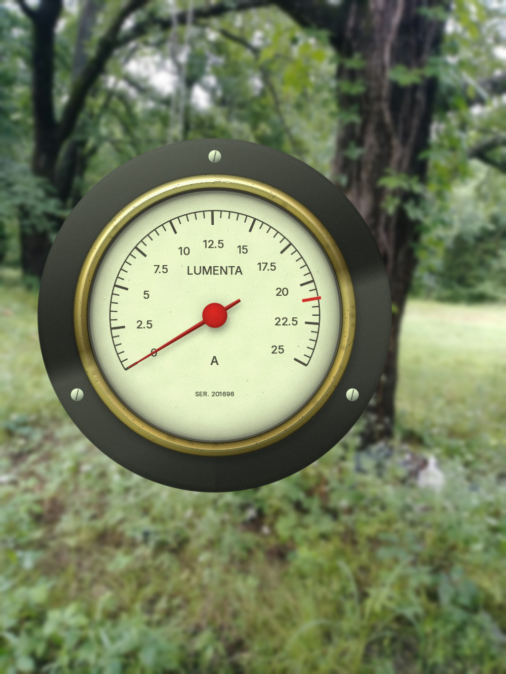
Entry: 0,A
